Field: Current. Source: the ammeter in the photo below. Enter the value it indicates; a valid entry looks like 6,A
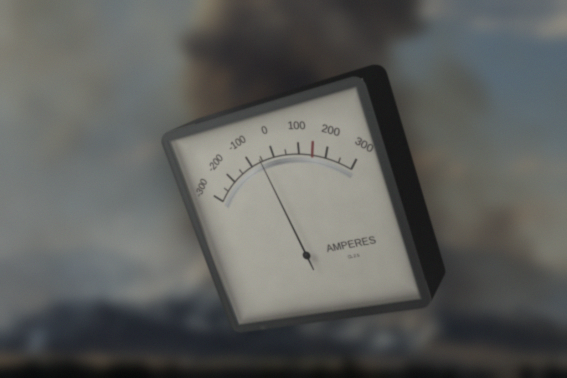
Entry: -50,A
